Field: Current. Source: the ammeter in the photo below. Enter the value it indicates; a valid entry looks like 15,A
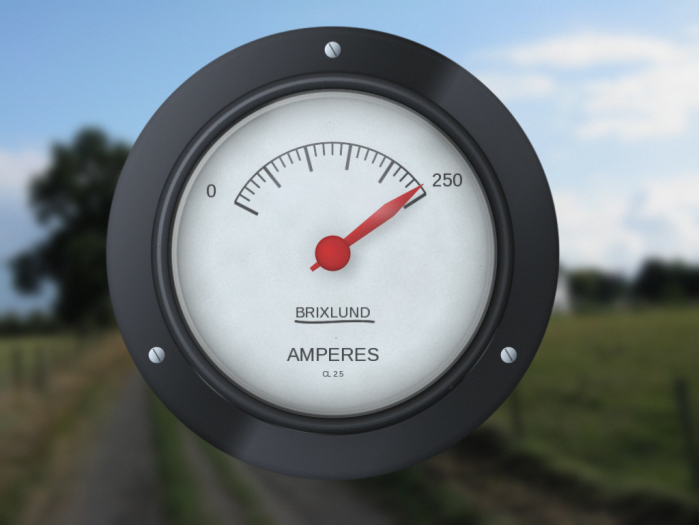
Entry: 240,A
